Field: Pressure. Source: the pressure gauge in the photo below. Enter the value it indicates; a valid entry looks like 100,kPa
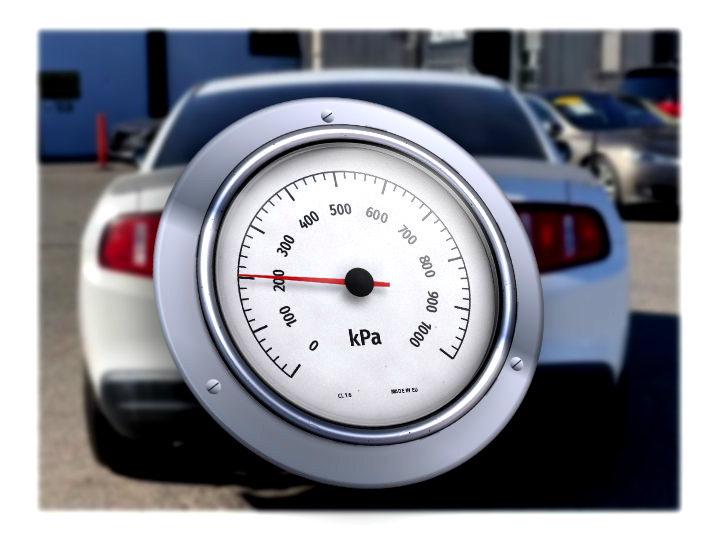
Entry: 200,kPa
